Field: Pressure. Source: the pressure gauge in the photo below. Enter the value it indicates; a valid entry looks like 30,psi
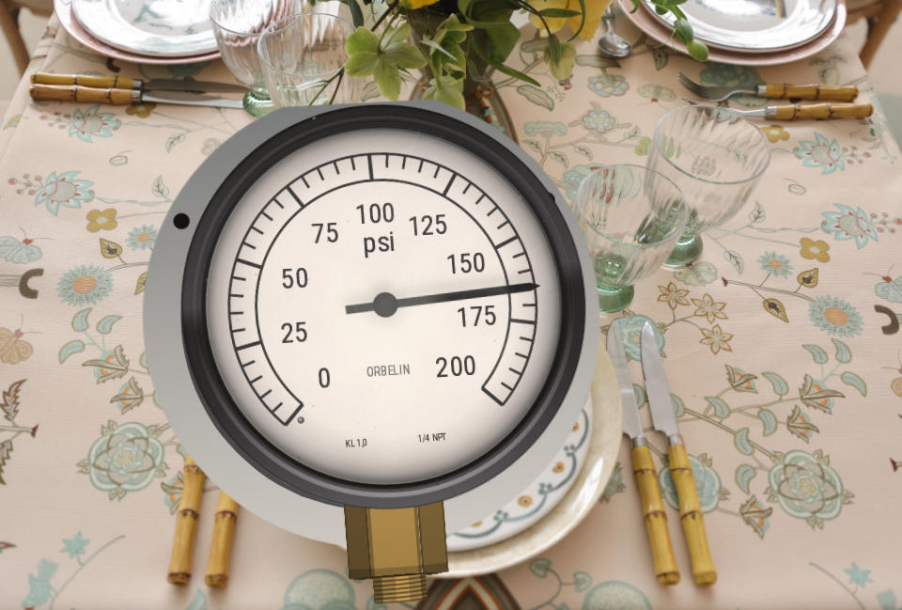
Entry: 165,psi
